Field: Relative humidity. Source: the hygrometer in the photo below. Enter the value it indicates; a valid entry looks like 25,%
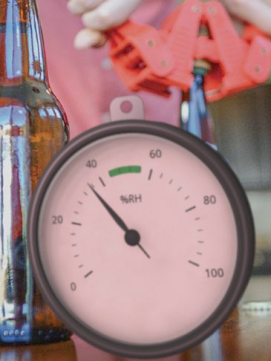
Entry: 36,%
